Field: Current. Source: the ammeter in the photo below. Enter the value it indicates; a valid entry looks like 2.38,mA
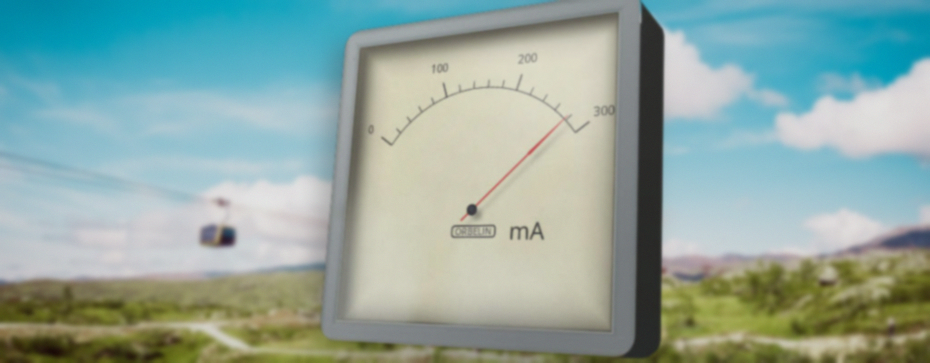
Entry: 280,mA
